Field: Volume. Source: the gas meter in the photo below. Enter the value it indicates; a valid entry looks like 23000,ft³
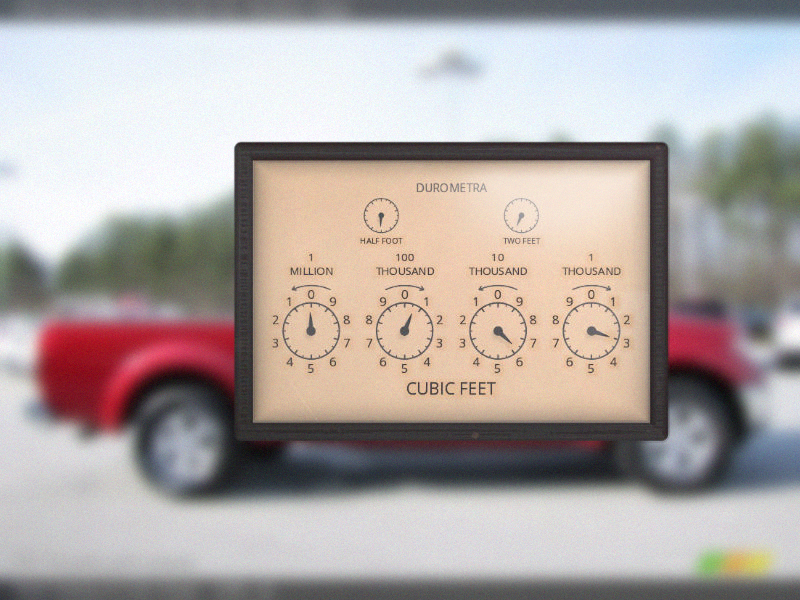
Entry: 6300,ft³
